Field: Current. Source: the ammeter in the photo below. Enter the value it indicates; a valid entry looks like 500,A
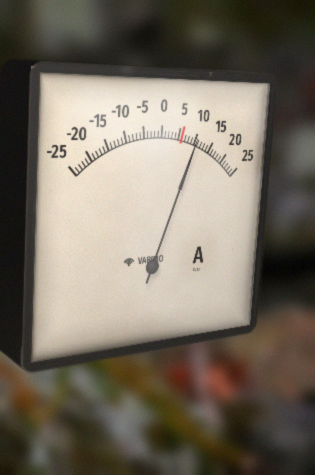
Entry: 10,A
